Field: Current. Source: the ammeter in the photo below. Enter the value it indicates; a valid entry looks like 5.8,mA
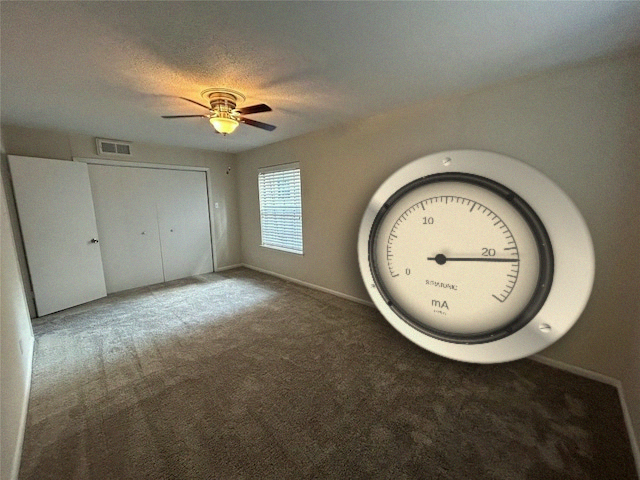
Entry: 21,mA
